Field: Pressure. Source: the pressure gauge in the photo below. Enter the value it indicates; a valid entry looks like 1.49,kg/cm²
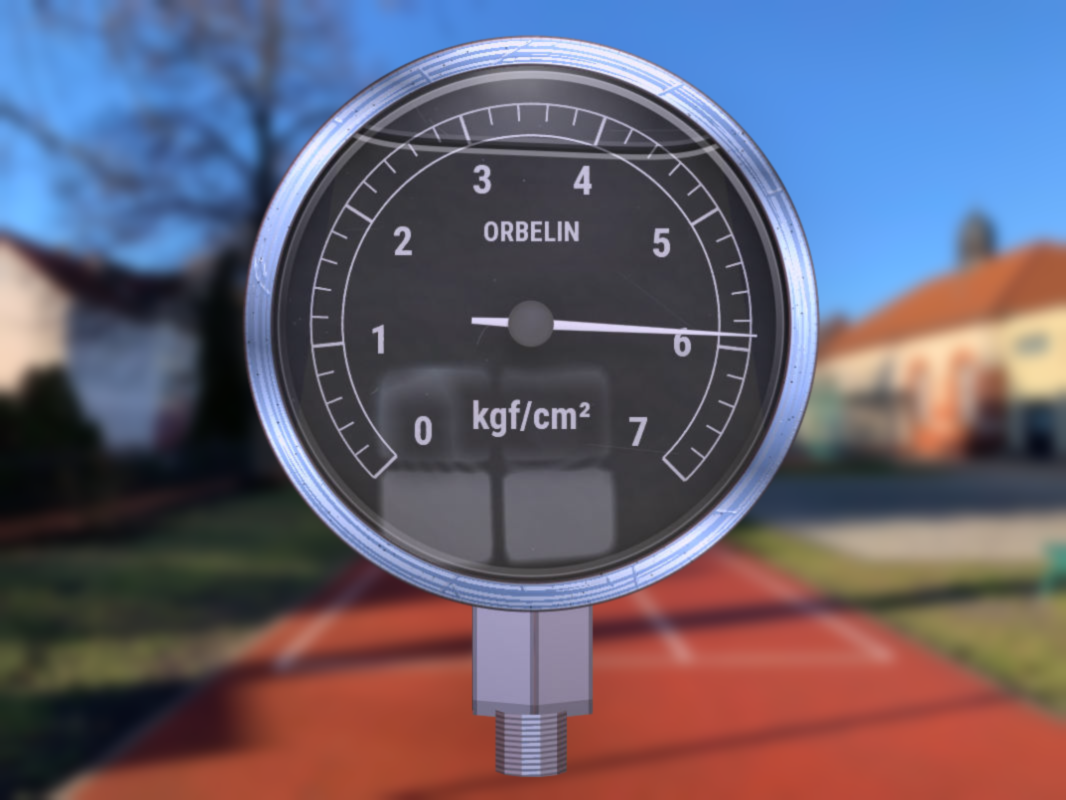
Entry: 5.9,kg/cm²
